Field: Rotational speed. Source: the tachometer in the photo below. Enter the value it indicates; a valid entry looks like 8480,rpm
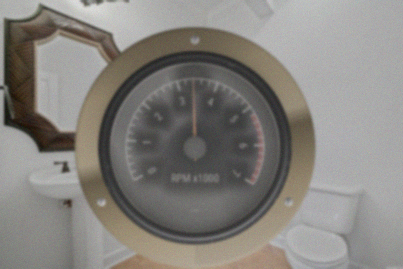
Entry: 3400,rpm
